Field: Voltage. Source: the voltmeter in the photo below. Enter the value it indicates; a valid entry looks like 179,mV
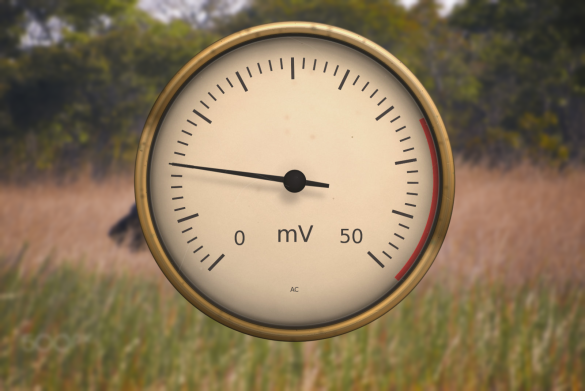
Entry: 10,mV
